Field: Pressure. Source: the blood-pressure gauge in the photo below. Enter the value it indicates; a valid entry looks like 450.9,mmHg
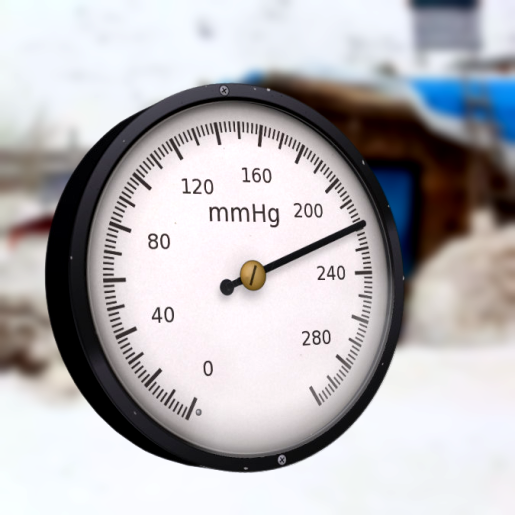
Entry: 220,mmHg
